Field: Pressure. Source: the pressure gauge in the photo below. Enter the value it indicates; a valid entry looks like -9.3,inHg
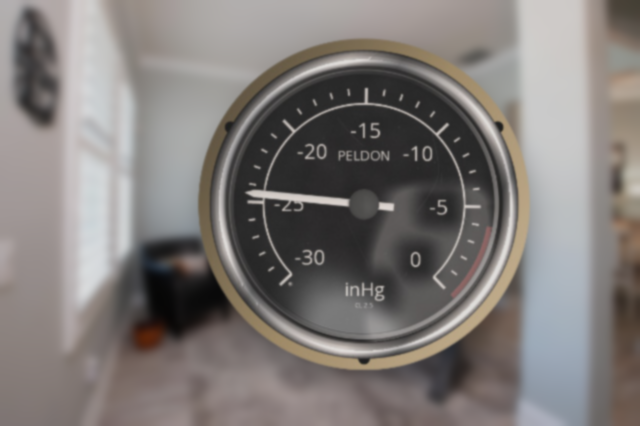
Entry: -24.5,inHg
